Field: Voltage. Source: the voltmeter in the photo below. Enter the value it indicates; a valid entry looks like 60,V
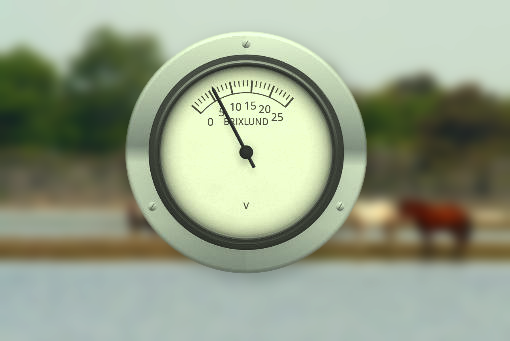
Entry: 6,V
